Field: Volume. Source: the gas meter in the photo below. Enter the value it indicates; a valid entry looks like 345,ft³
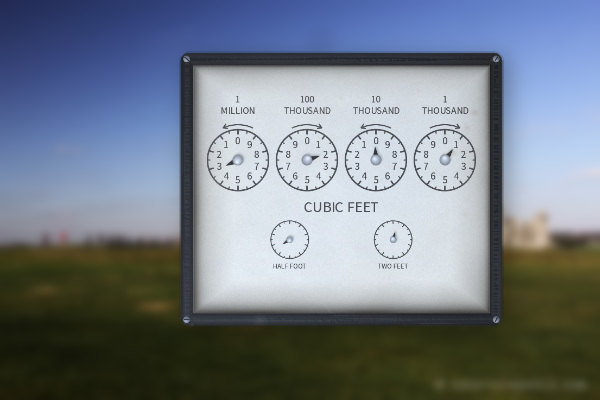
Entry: 320100,ft³
